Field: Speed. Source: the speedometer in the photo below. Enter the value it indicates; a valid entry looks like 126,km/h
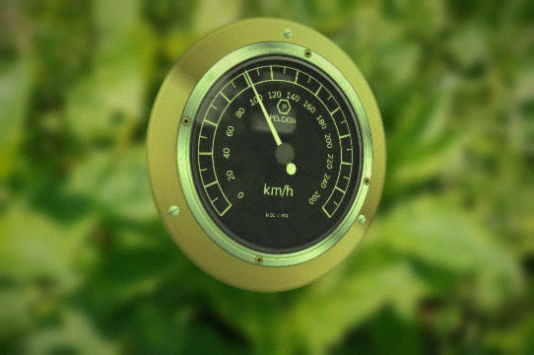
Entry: 100,km/h
